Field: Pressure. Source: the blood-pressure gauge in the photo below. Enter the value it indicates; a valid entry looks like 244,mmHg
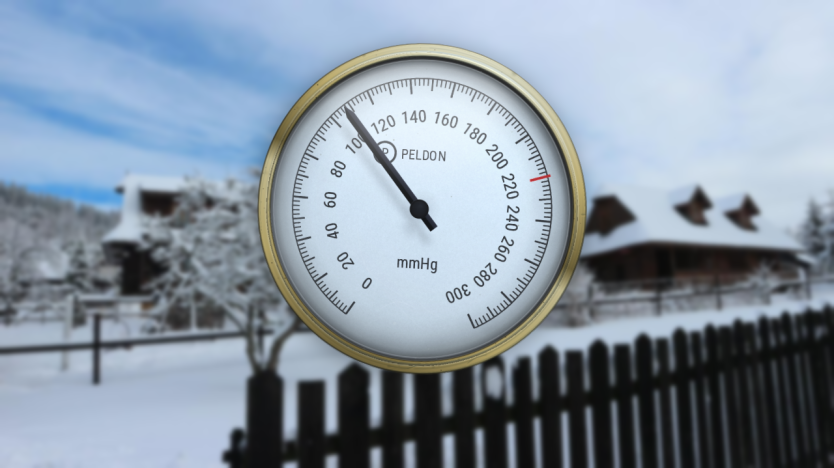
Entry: 108,mmHg
